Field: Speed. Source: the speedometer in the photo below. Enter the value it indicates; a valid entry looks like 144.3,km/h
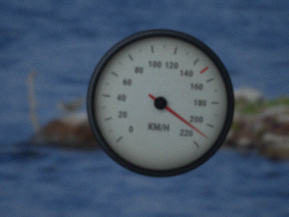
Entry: 210,km/h
